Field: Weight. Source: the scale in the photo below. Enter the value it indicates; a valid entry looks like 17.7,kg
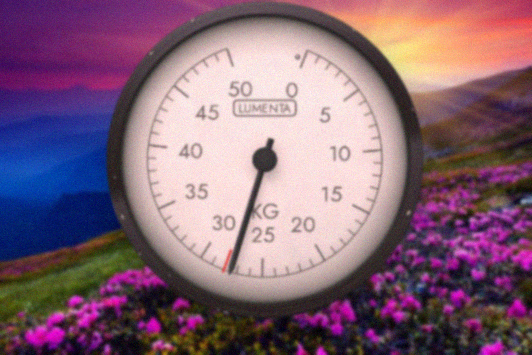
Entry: 27.5,kg
